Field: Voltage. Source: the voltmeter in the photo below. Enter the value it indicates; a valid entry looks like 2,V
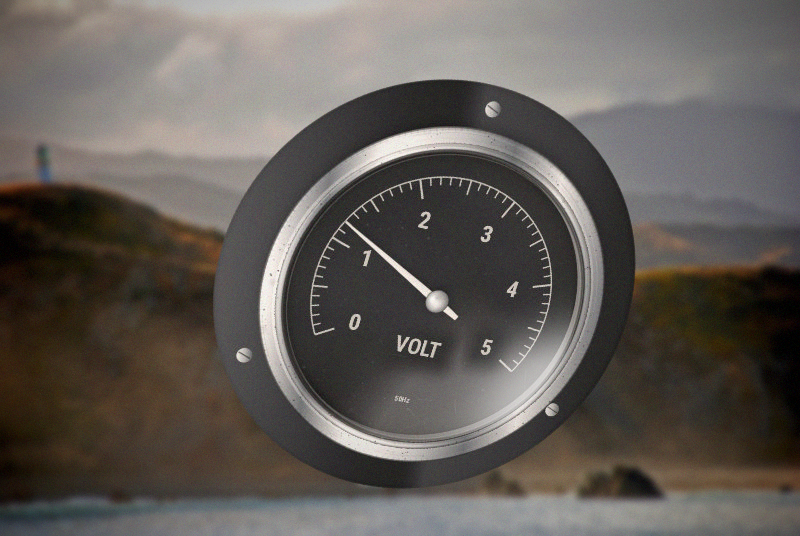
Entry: 1.2,V
